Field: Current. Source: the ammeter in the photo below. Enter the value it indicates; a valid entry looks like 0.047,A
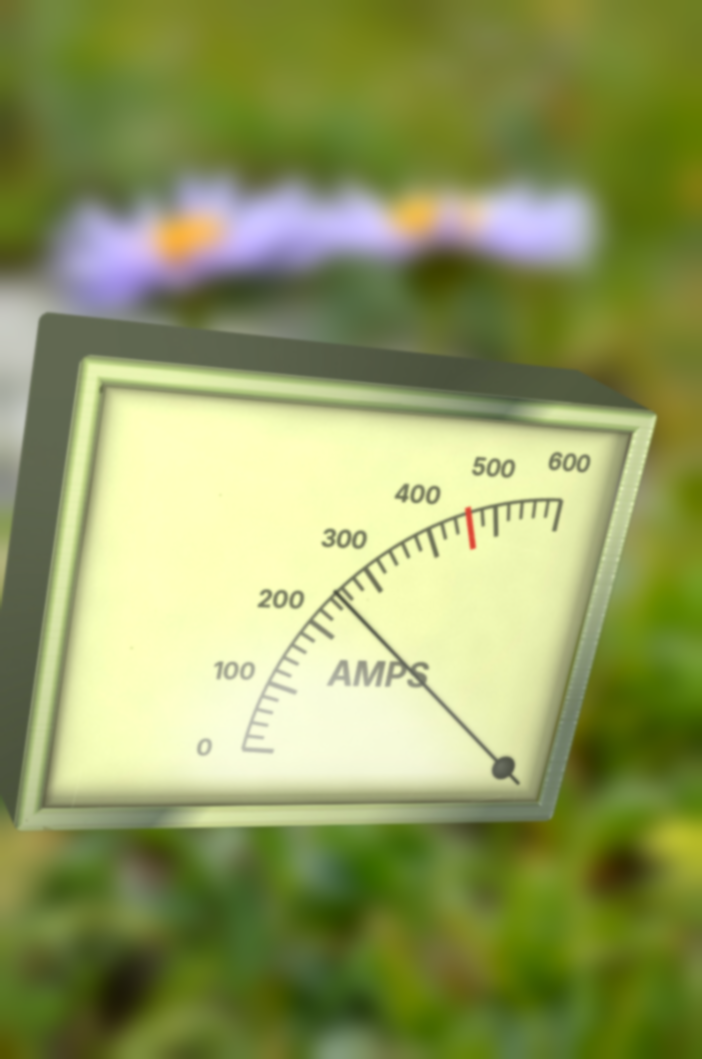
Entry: 250,A
